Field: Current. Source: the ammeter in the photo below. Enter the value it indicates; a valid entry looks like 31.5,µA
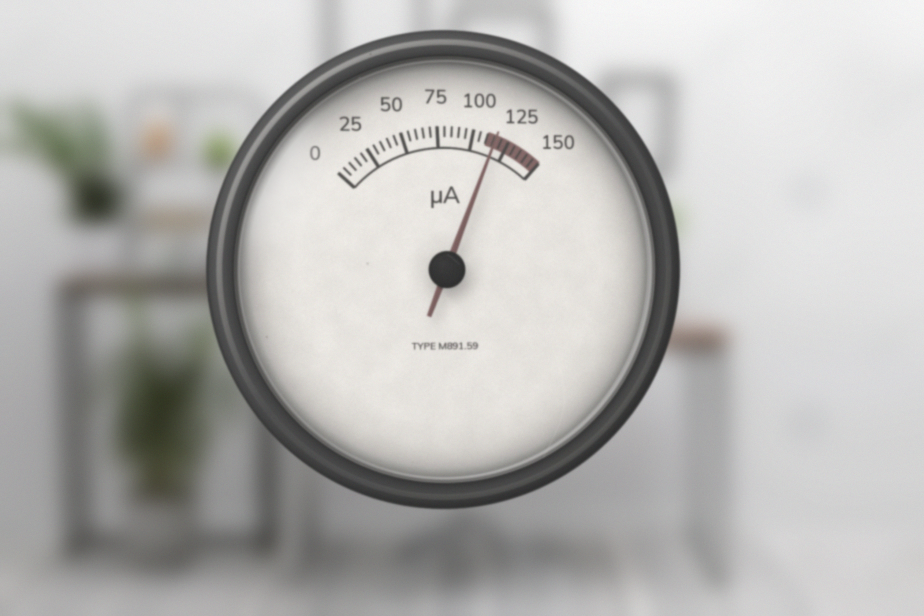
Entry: 115,µA
